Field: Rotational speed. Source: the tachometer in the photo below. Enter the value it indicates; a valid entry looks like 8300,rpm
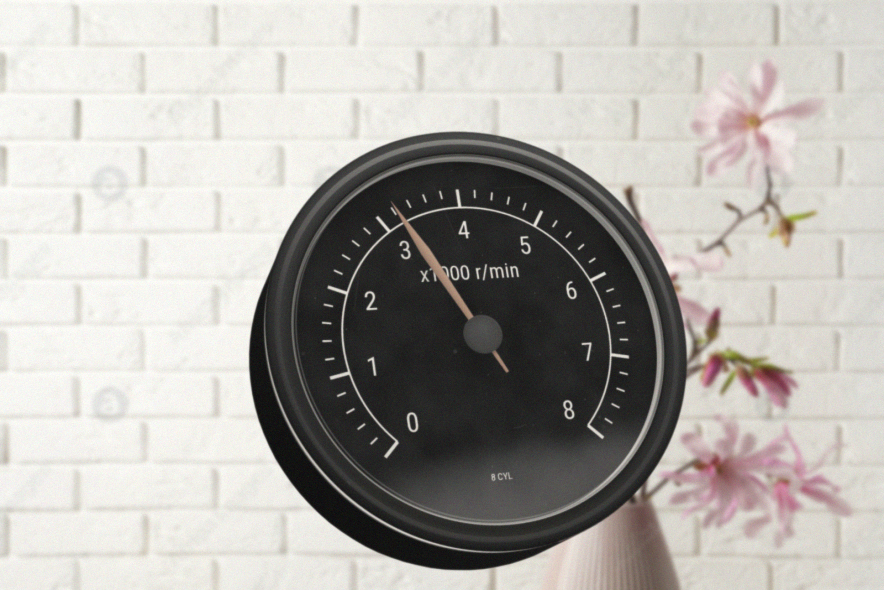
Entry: 3200,rpm
